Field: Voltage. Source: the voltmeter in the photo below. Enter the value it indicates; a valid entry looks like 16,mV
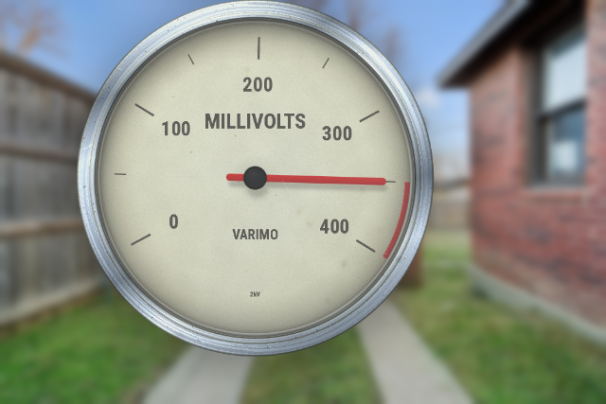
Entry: 350,mV
